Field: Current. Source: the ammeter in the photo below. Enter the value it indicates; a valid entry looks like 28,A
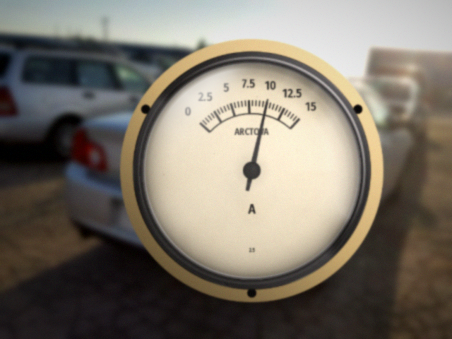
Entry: 10,A
